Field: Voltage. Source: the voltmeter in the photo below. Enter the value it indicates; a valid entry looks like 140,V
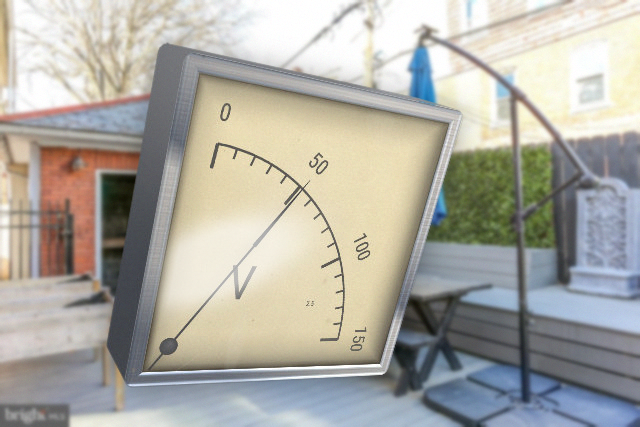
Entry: 50,V
